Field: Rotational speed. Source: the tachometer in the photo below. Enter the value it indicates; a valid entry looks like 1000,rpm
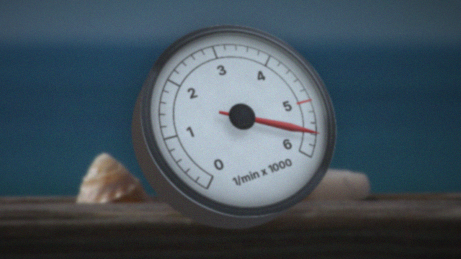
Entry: 5600,rpm
